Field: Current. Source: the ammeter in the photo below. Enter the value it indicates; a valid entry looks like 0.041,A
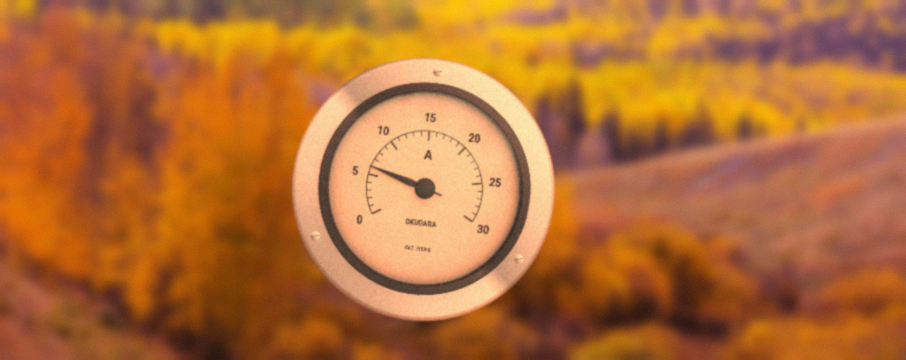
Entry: 6,A
